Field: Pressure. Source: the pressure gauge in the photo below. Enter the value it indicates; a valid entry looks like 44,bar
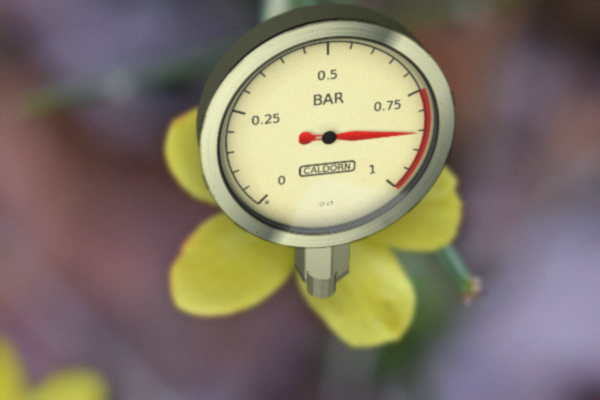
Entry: 0.85,bar
